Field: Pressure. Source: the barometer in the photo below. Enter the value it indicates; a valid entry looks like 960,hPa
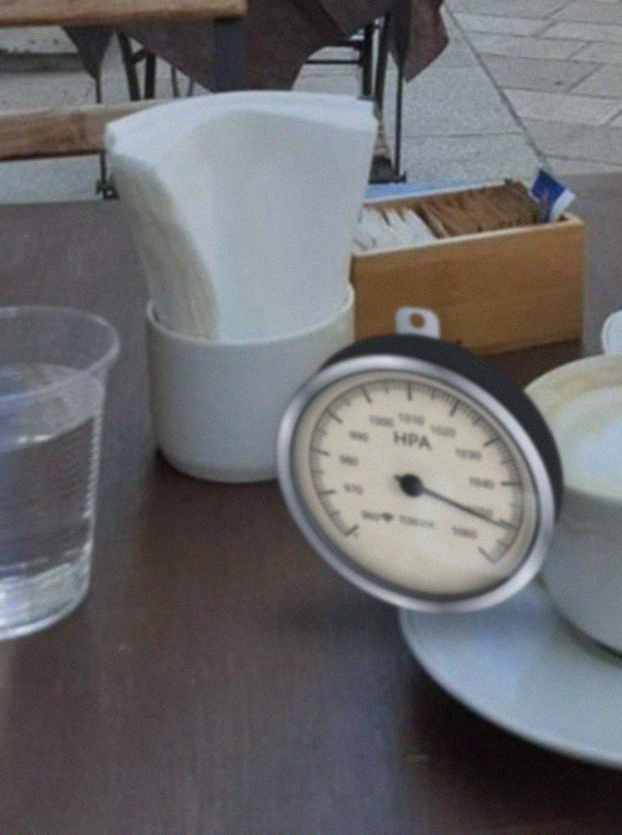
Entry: 1050,hPa
